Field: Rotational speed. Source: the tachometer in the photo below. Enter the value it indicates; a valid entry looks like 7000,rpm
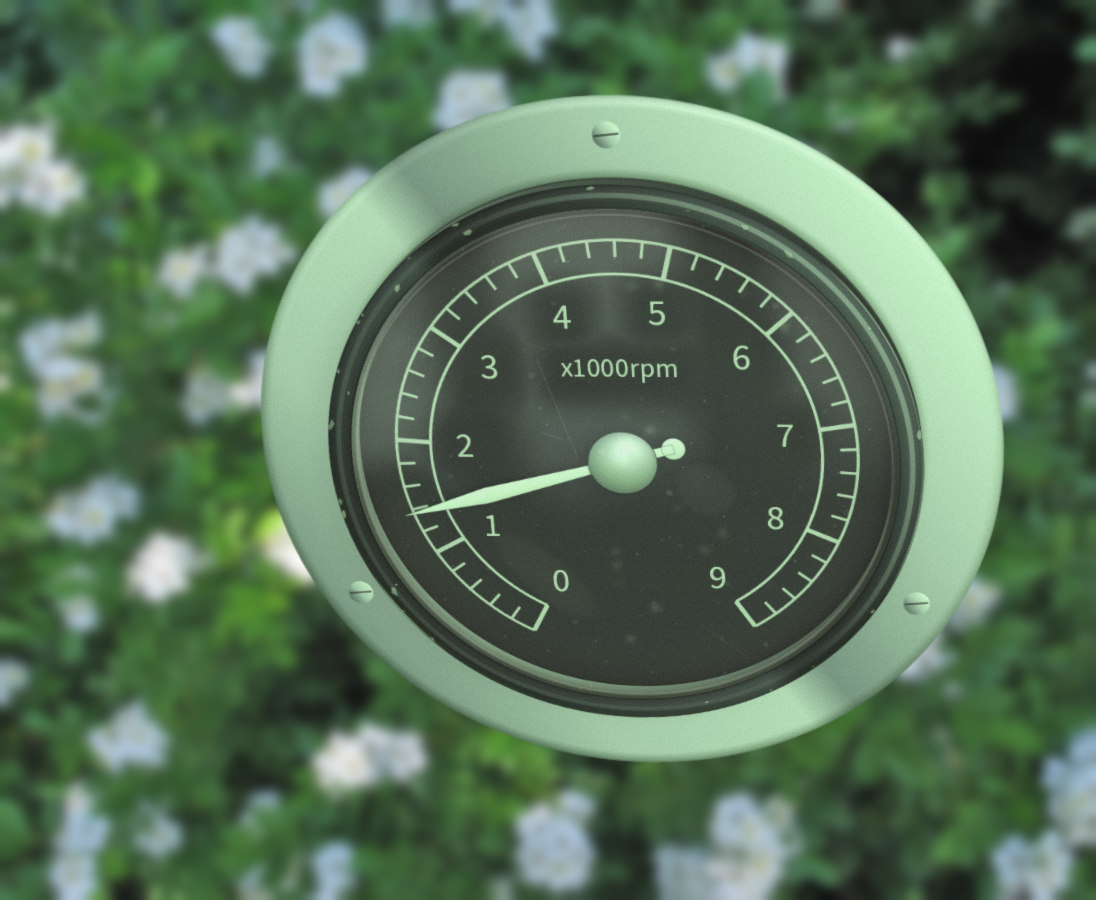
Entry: 1400,rpm
